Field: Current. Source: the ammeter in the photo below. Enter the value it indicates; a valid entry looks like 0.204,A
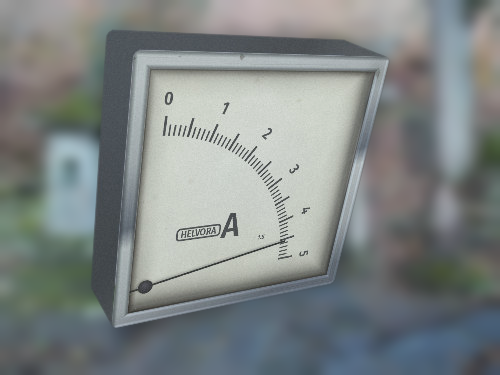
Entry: 4.5,A
